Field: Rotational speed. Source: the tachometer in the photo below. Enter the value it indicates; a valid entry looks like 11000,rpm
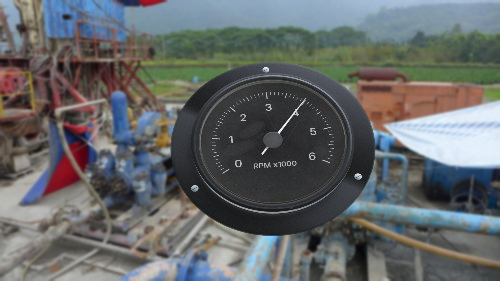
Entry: 4000,rpm
